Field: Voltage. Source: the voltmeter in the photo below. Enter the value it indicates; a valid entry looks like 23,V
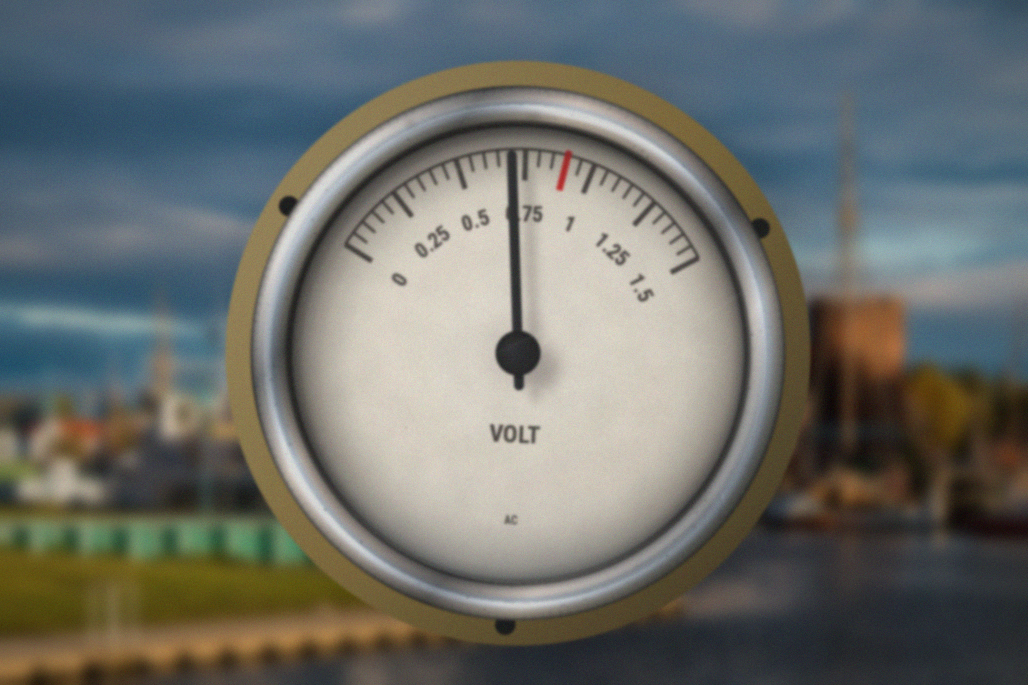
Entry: 0.7,V
